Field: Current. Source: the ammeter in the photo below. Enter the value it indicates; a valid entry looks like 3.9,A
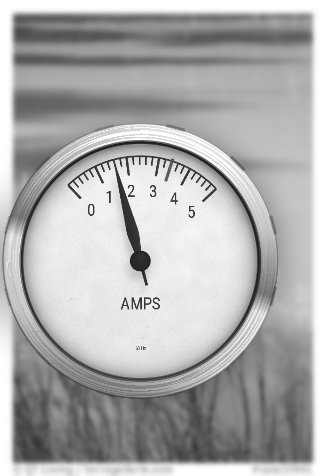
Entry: 1.6,A
